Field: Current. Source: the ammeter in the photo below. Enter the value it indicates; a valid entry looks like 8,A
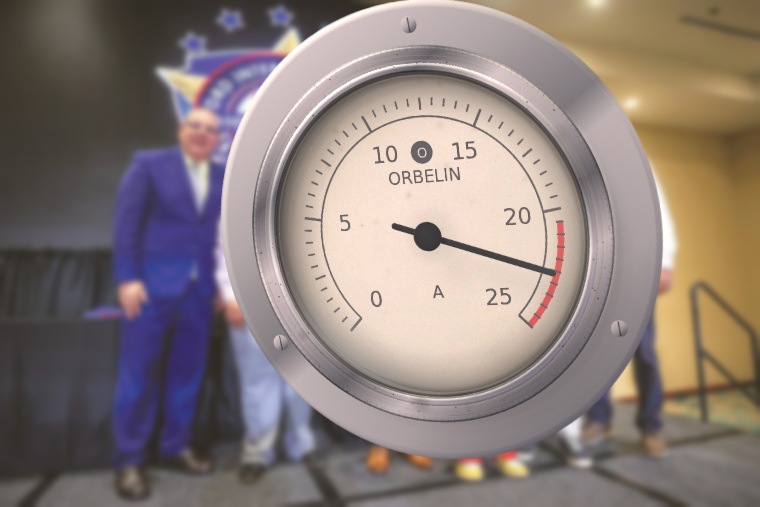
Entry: 22.5,A
